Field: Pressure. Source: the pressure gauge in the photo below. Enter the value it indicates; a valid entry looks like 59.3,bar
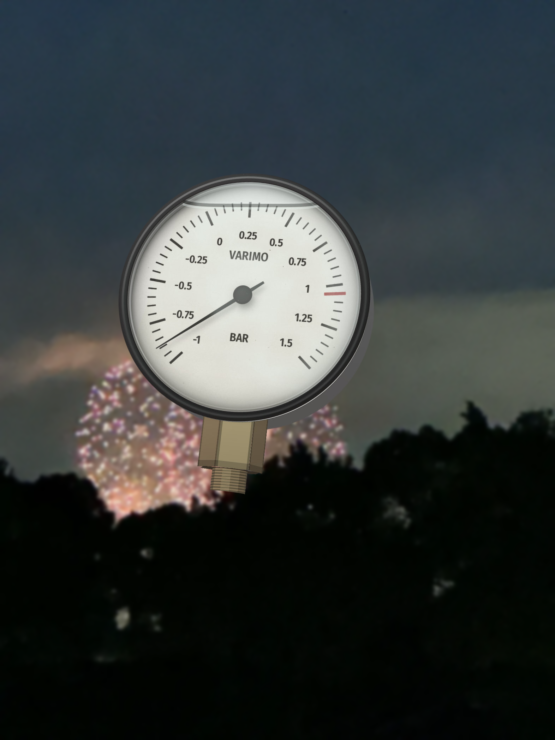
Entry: -0.9,bar
